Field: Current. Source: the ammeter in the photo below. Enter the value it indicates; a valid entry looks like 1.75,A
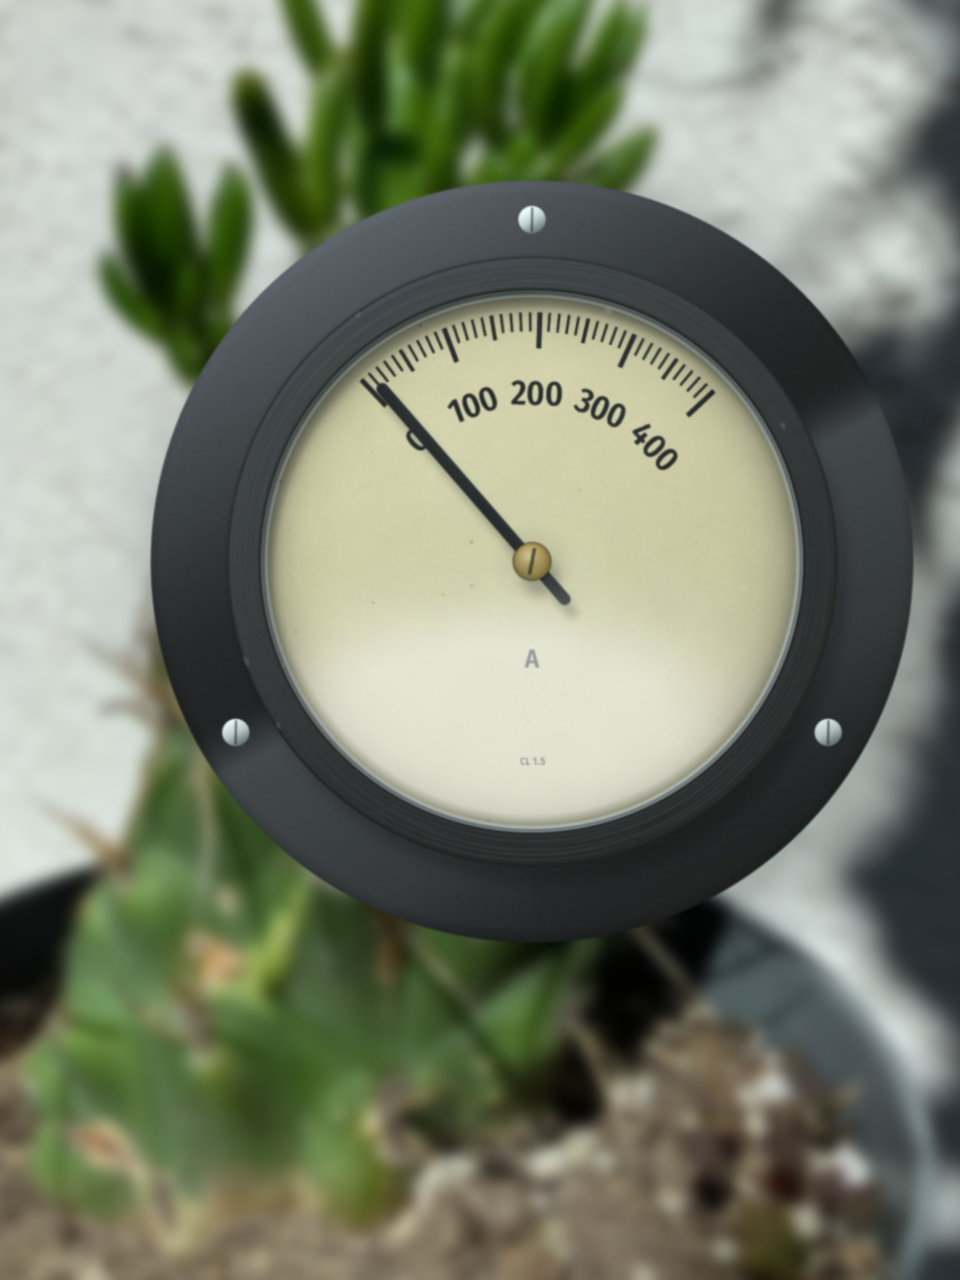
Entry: 10,A
